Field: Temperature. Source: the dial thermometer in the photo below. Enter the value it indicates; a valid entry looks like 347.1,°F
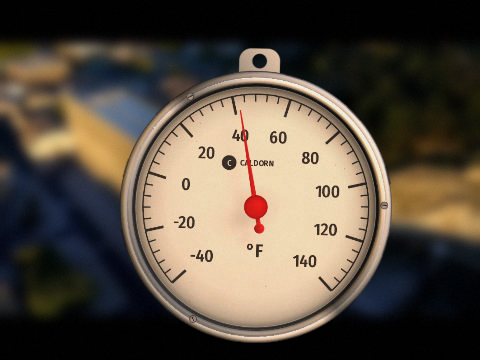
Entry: 42,°F
